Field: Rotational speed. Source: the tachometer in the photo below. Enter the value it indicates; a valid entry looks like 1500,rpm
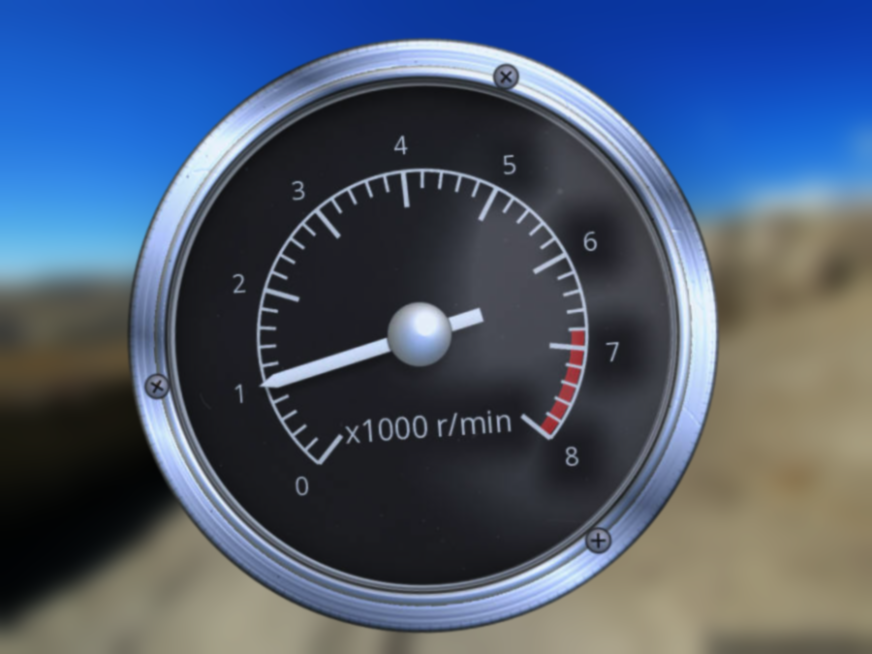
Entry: 1000,rpm
